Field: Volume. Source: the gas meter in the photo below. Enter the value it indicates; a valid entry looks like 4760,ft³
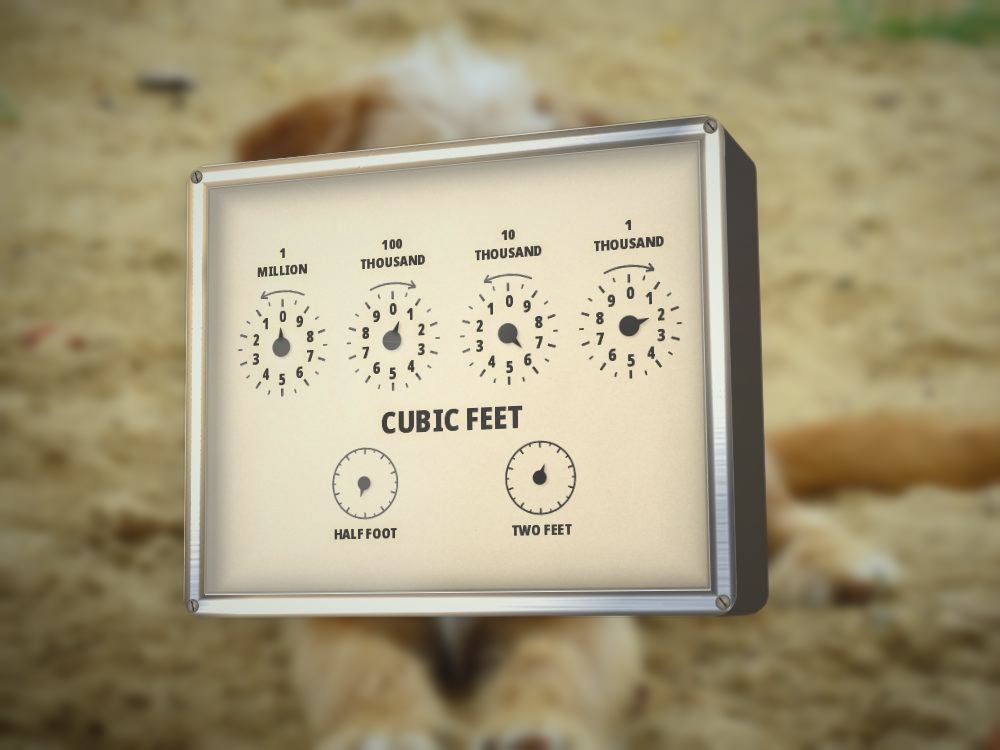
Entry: 6200,ft³
